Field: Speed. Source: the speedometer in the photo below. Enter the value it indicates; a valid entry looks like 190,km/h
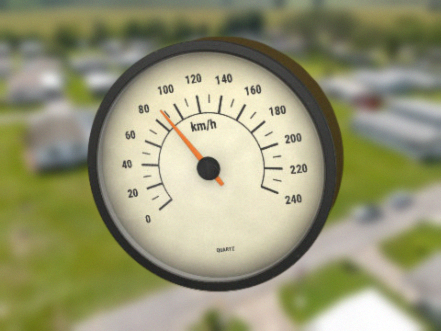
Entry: 90,km/h
